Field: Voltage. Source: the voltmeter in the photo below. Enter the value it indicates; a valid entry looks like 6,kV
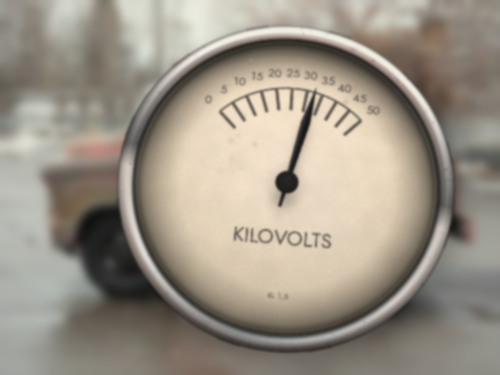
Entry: 32.5,kV
